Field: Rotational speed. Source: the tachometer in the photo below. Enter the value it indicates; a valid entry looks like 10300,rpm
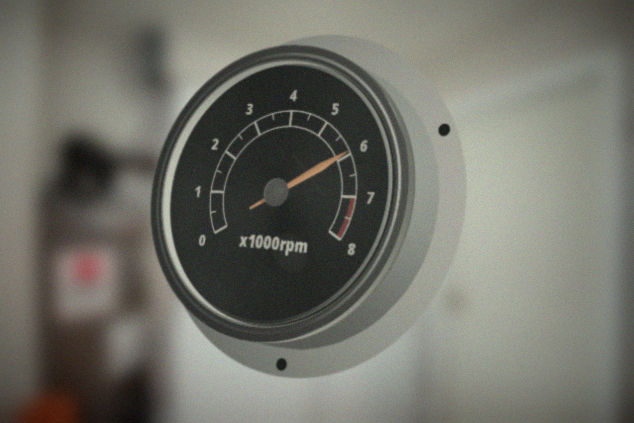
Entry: 6000,rpm
